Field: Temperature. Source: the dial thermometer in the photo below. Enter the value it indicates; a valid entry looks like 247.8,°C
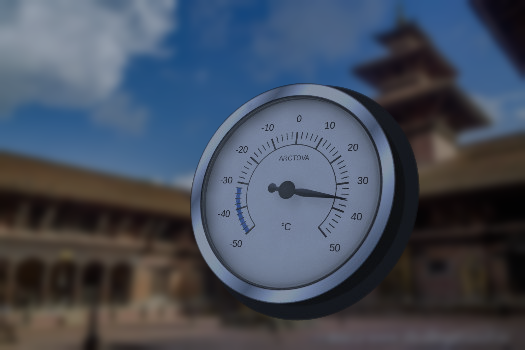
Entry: 36,°C
